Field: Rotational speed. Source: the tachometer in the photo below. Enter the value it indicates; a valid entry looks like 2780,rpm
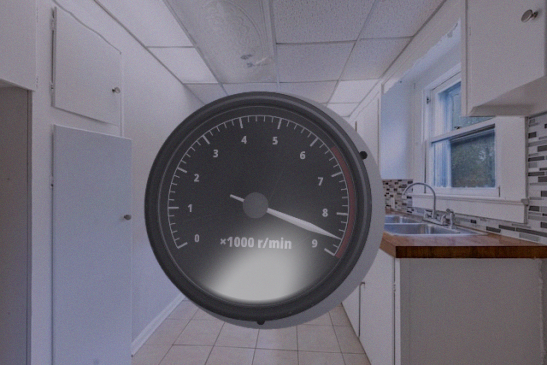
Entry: 8600,rpm
